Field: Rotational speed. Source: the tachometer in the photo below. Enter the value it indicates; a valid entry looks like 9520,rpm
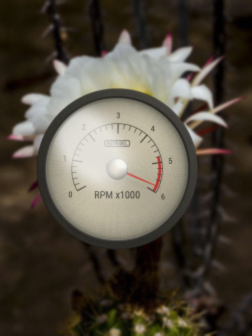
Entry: 5800,rpm
